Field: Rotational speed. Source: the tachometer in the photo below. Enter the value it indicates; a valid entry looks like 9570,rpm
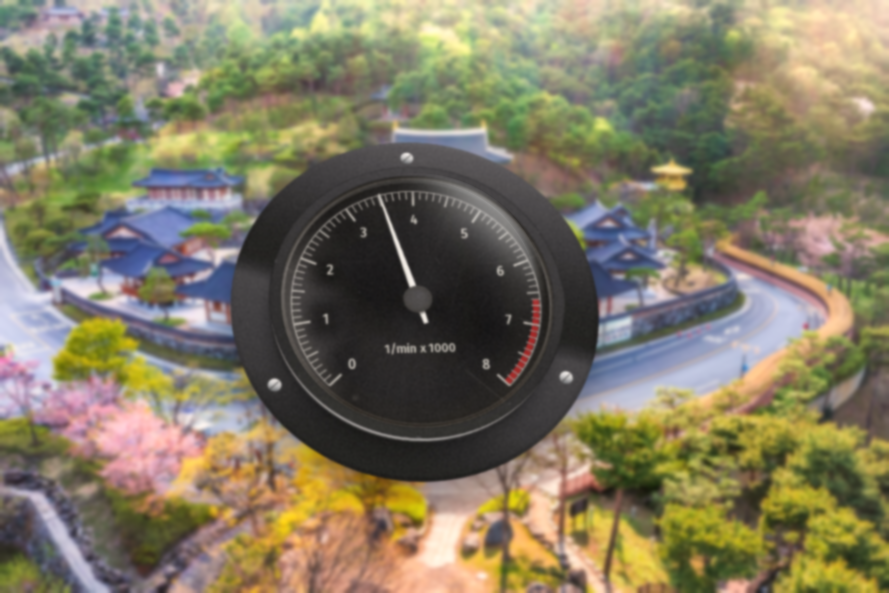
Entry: 3500,rpm
